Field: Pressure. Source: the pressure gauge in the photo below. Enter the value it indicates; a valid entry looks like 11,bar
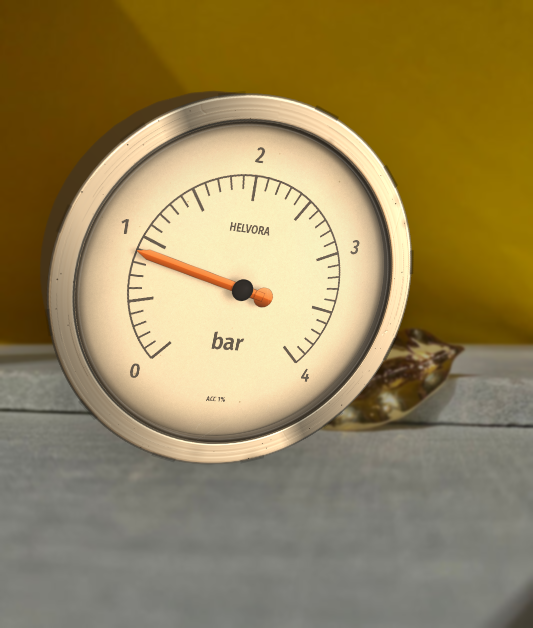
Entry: 0.9,bar
